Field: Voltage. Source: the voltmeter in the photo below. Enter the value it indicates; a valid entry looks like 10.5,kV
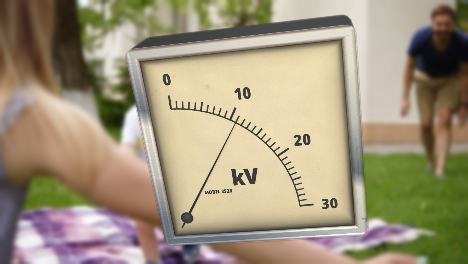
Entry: 11,kV
